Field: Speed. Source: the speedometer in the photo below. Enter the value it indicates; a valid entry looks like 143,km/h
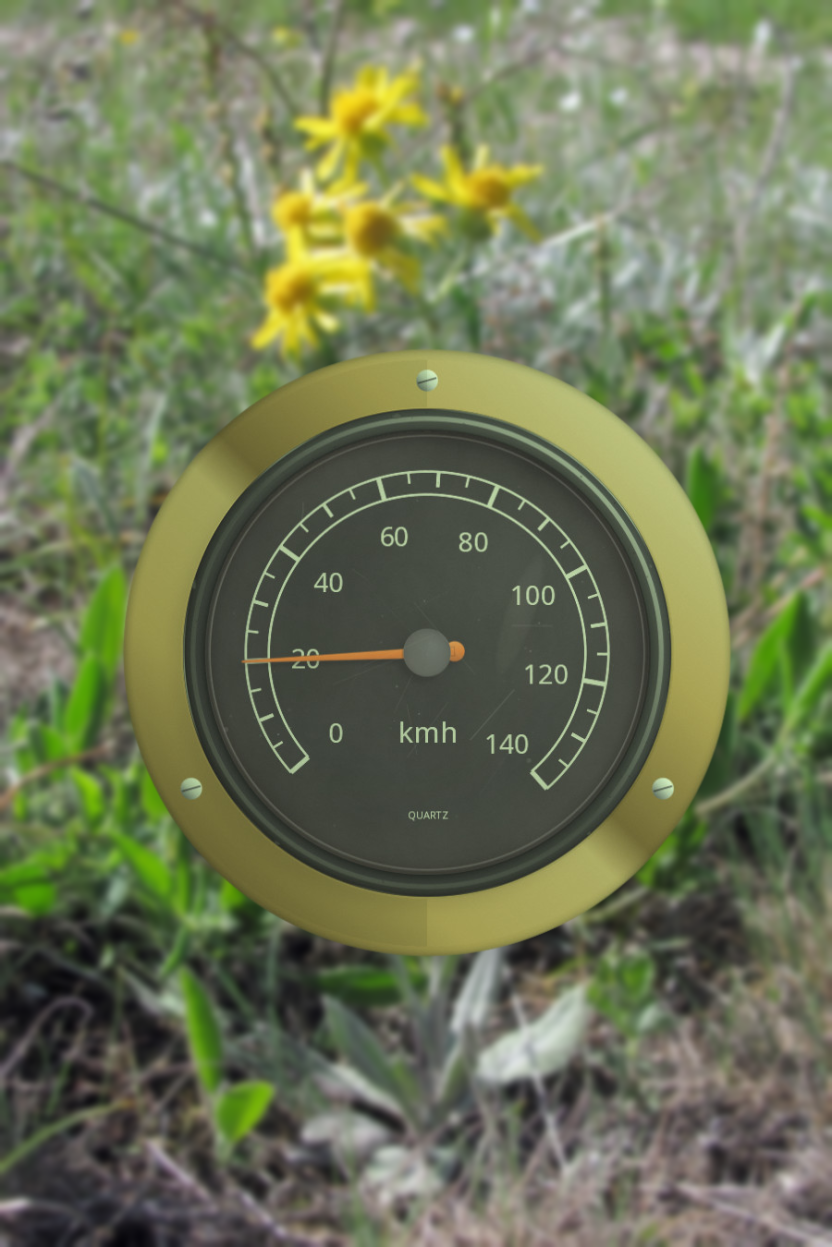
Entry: 20,km/h
